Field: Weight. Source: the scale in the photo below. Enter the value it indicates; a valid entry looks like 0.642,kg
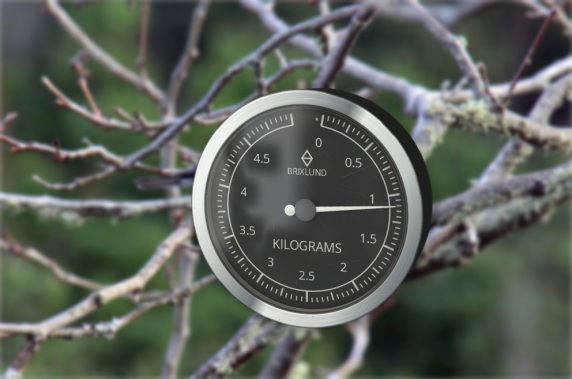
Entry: 1.1,kg
